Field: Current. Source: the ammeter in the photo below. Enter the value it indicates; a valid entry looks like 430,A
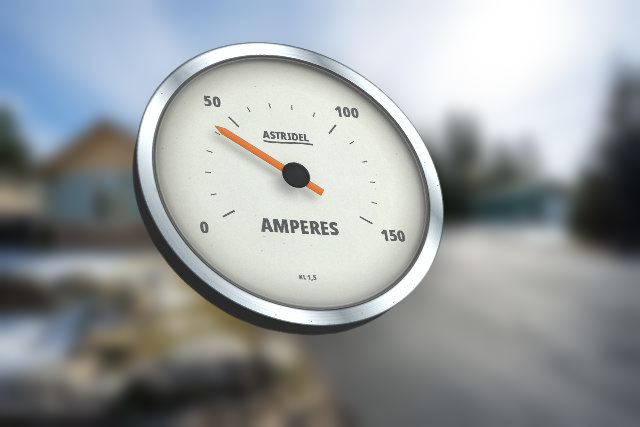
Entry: 40,A
